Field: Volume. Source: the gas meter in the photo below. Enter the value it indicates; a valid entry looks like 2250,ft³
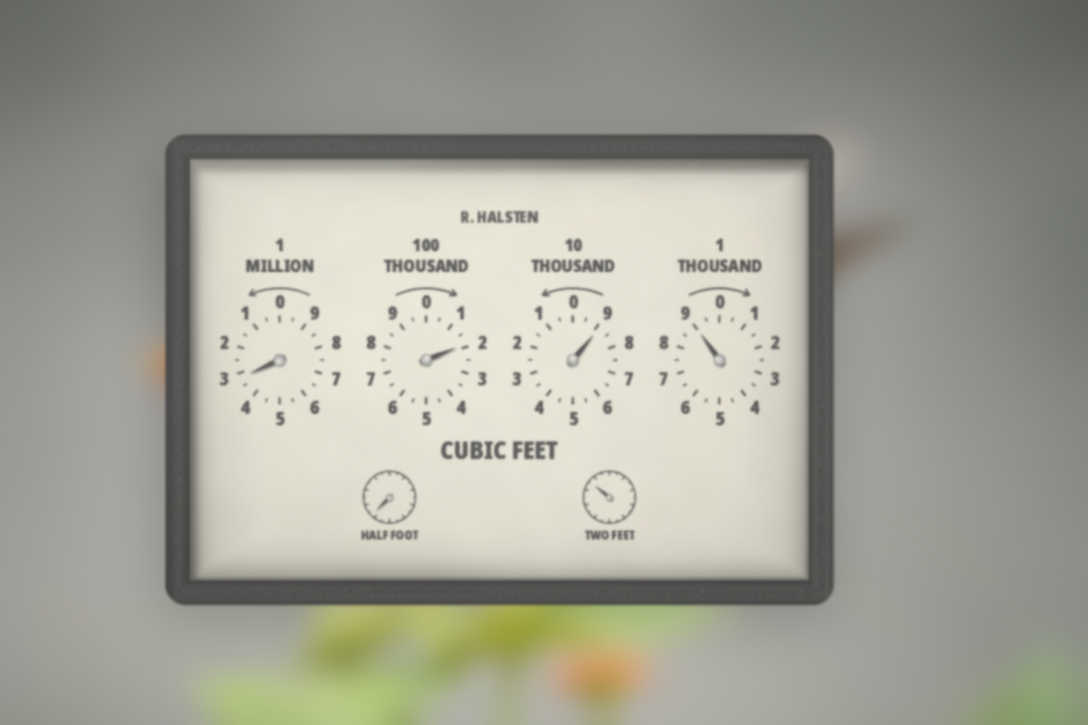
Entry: 318900,ft³
